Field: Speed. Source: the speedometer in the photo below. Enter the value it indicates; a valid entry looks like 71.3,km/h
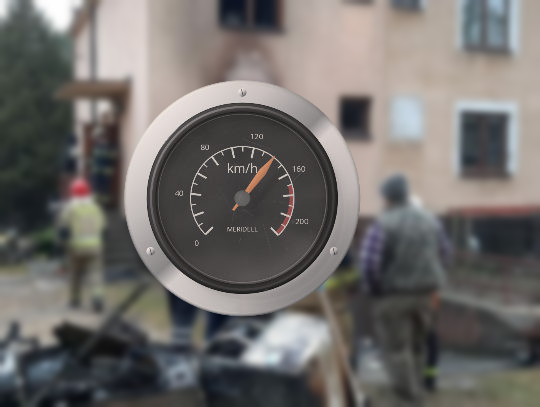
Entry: 140,km/h
